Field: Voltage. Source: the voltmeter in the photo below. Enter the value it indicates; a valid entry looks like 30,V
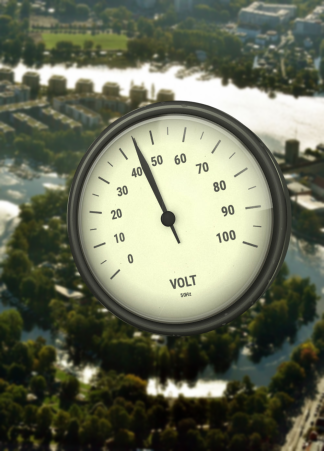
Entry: 45,V
